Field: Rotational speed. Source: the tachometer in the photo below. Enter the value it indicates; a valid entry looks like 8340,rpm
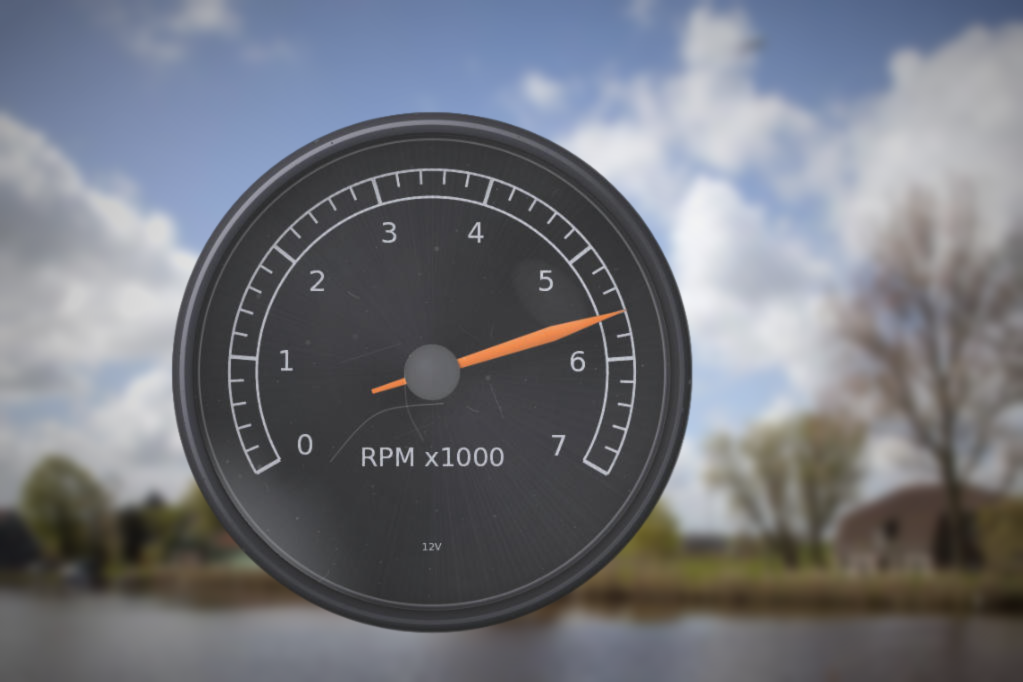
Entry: 5600,rpm
